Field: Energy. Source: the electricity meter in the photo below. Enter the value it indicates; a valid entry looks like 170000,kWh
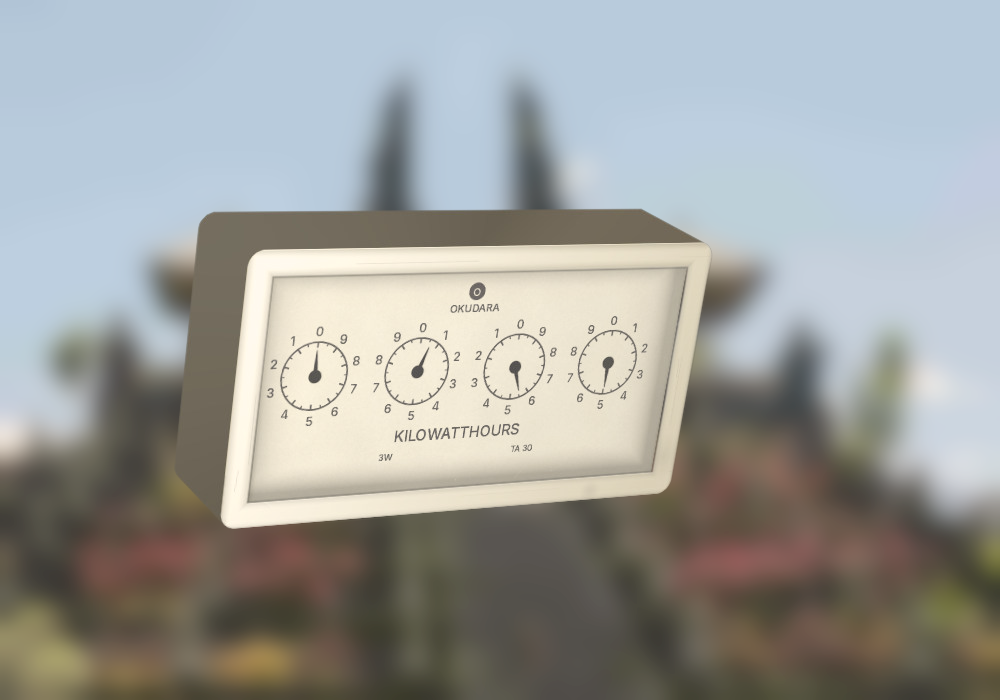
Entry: 55,kWh
